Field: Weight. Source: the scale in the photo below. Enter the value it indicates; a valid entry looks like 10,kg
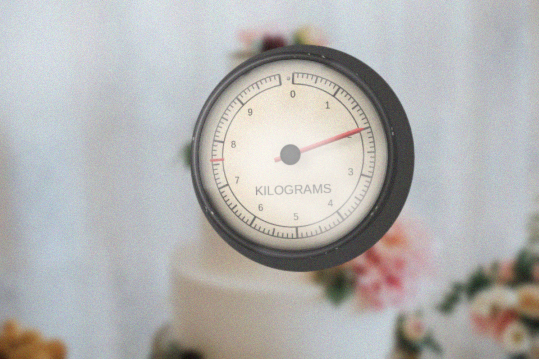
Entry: 2,kg
